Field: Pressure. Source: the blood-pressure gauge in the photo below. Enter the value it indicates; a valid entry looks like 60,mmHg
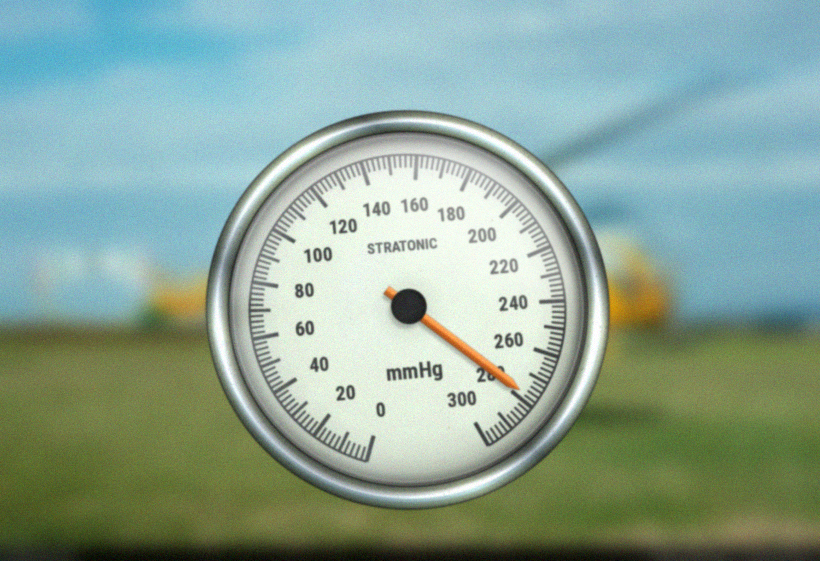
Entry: 278,mmHg
